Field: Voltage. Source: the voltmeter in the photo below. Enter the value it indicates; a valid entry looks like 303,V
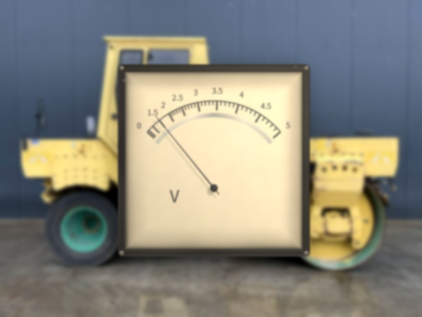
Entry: 1.5,V
